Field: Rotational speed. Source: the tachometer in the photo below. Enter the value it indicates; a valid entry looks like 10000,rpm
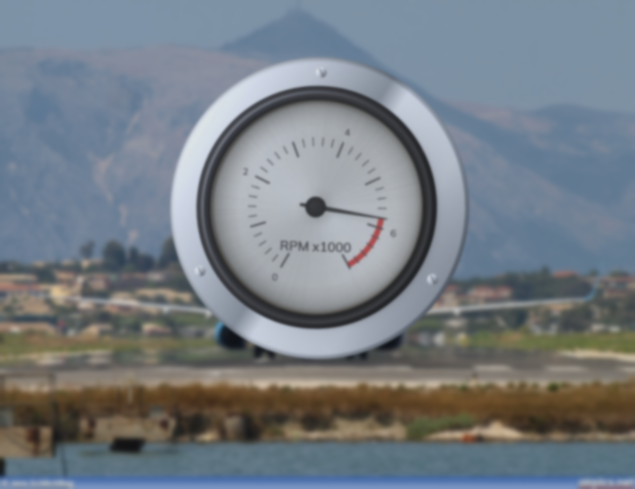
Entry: 5800,rpm
